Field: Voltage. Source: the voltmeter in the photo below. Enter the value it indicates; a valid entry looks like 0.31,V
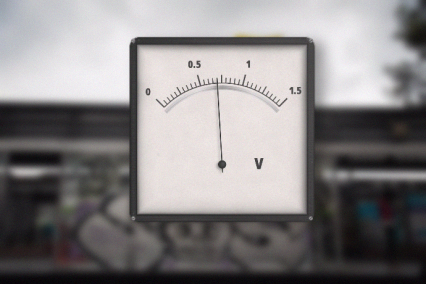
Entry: 0.7,V
